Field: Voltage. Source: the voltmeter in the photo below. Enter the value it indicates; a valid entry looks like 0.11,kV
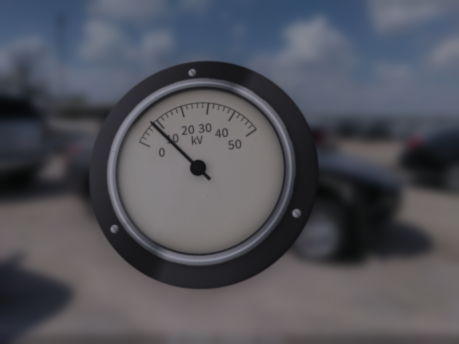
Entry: 8,kV
